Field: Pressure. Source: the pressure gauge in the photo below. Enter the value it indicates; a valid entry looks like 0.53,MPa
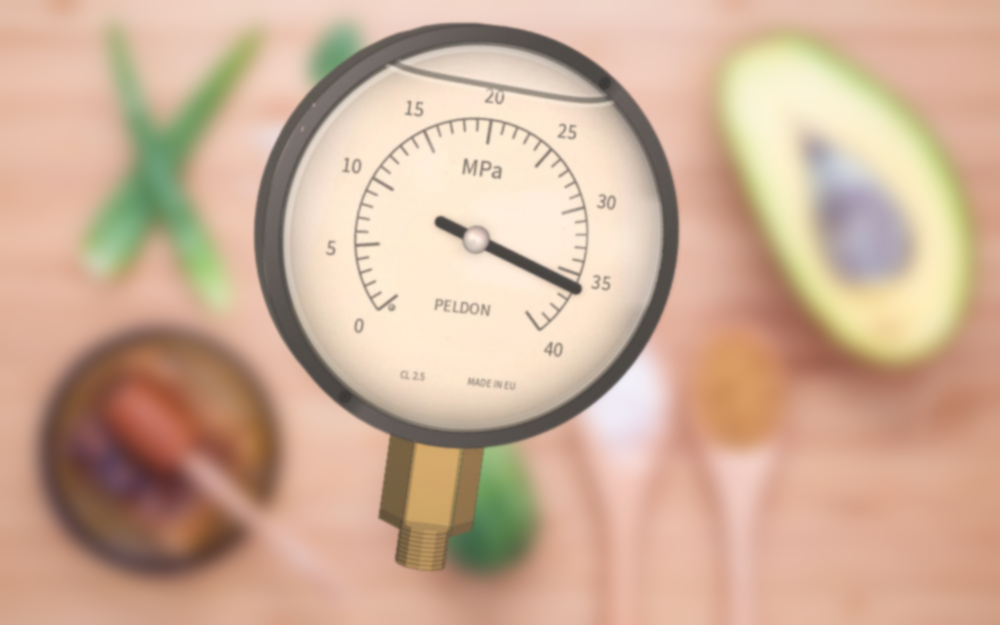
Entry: 36,MPa
